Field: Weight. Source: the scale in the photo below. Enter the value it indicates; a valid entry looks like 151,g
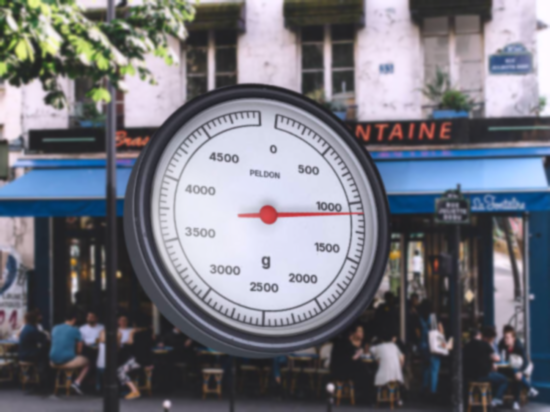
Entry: 1100,g
